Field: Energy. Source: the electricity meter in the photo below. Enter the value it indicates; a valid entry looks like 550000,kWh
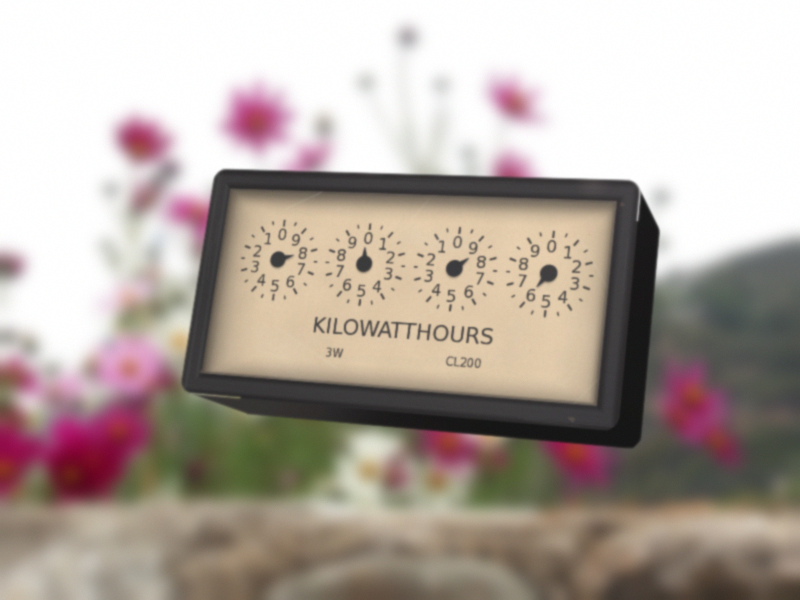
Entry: 7986,kWh
